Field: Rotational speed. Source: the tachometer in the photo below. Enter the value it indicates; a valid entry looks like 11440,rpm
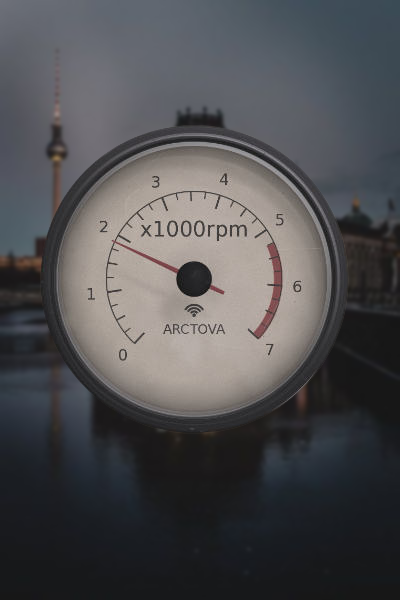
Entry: 1875,rpm
